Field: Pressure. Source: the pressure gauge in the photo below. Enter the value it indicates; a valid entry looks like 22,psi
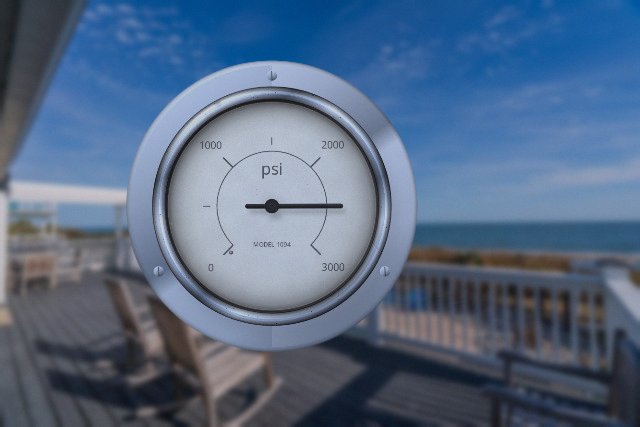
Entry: 2500,psi
